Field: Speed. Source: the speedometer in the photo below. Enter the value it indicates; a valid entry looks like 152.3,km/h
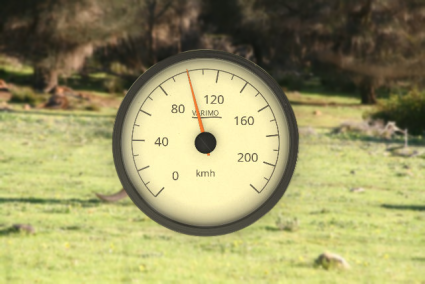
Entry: 100,km/h
